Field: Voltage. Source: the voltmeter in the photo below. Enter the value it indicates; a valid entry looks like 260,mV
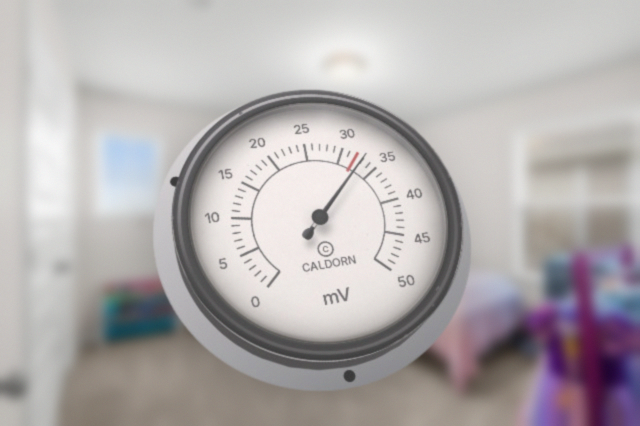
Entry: 33,mV
